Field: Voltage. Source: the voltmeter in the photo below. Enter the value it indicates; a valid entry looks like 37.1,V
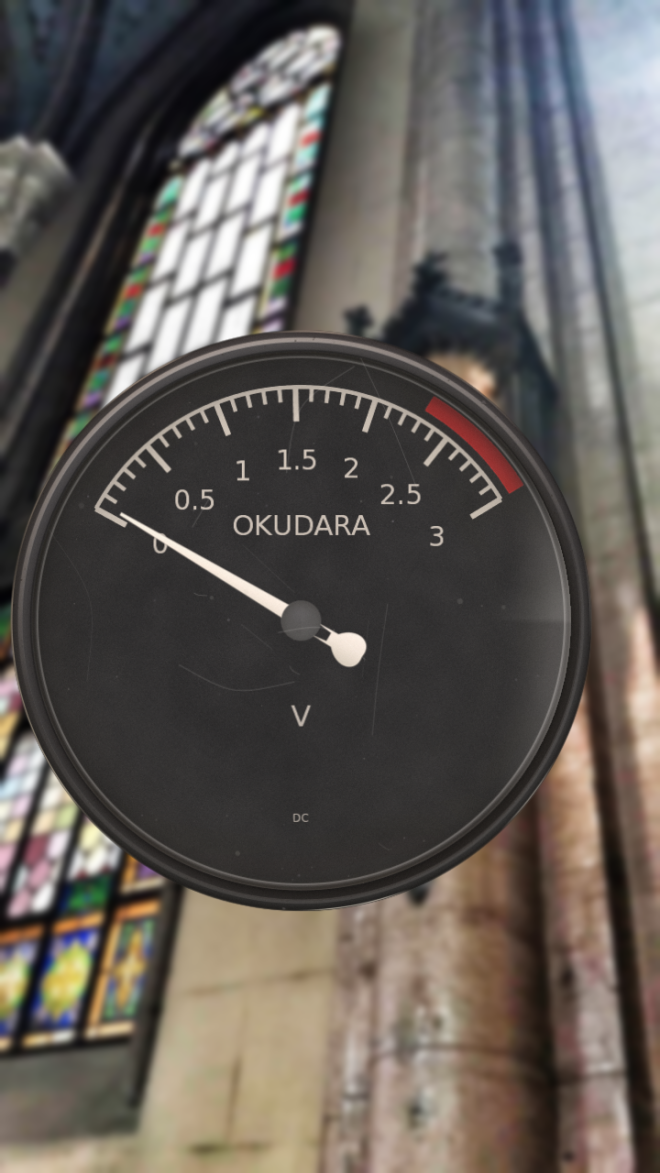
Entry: 0.05,V
